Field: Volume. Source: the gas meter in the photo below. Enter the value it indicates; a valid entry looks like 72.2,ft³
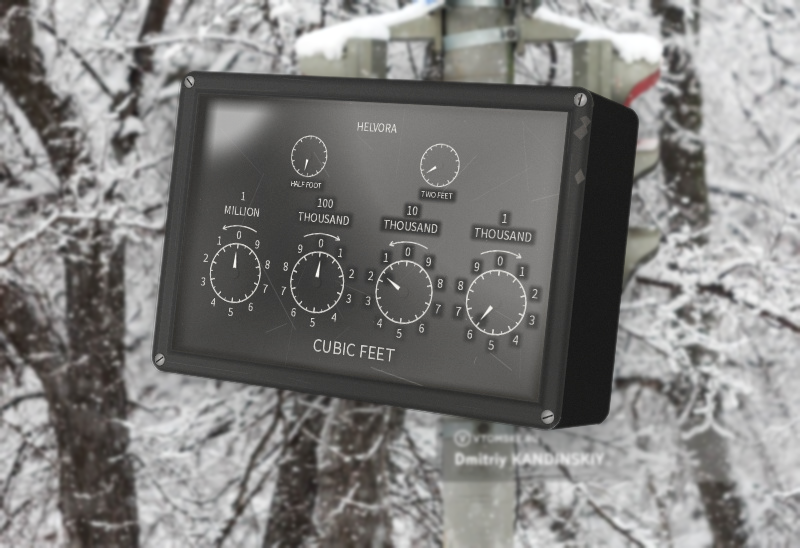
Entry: 1600,ft³
